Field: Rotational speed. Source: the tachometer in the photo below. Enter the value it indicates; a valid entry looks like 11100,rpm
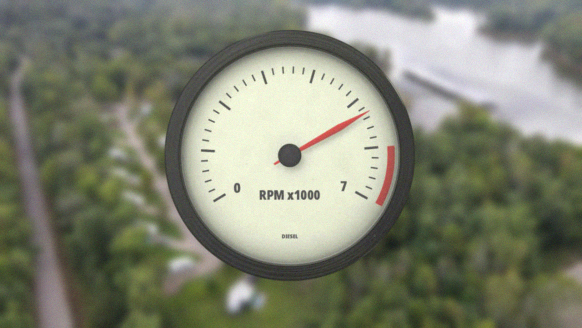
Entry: 5300,rpm
